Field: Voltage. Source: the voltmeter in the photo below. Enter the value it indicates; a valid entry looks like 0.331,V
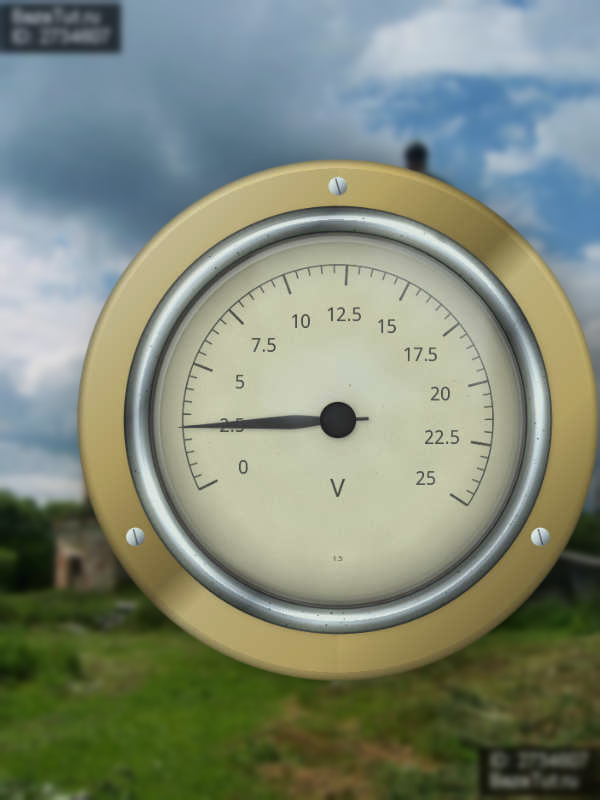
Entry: 2.5,V
